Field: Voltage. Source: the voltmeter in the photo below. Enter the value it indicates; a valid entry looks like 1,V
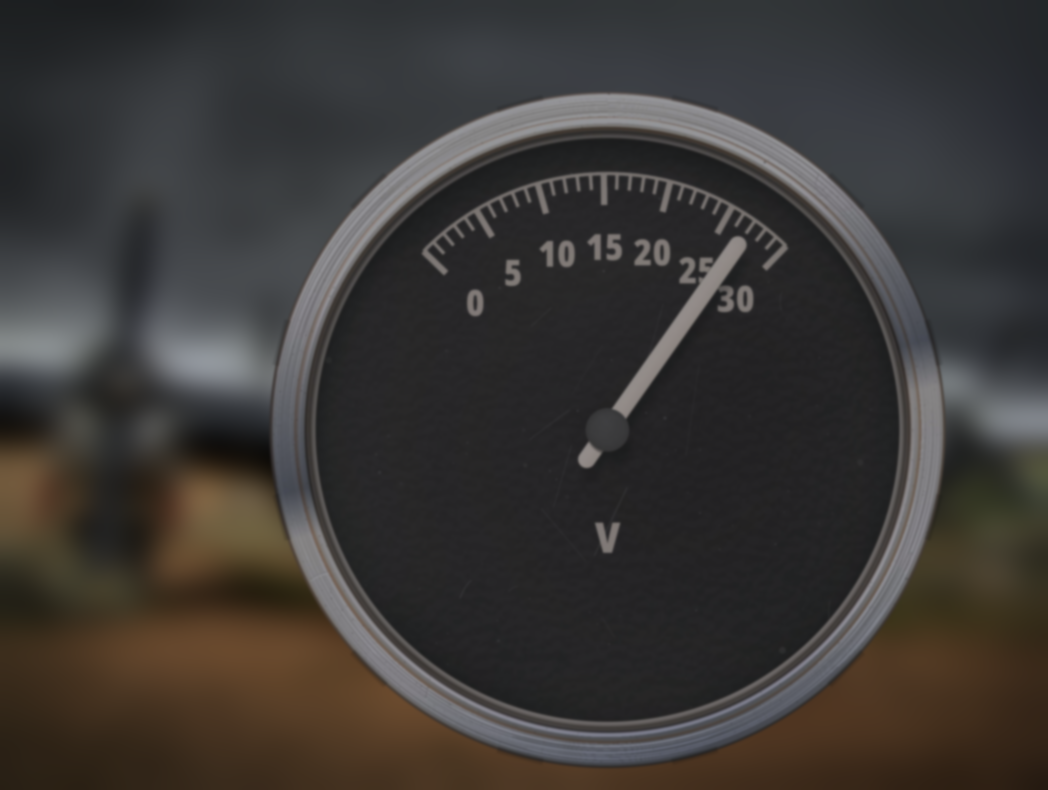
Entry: 27,V
